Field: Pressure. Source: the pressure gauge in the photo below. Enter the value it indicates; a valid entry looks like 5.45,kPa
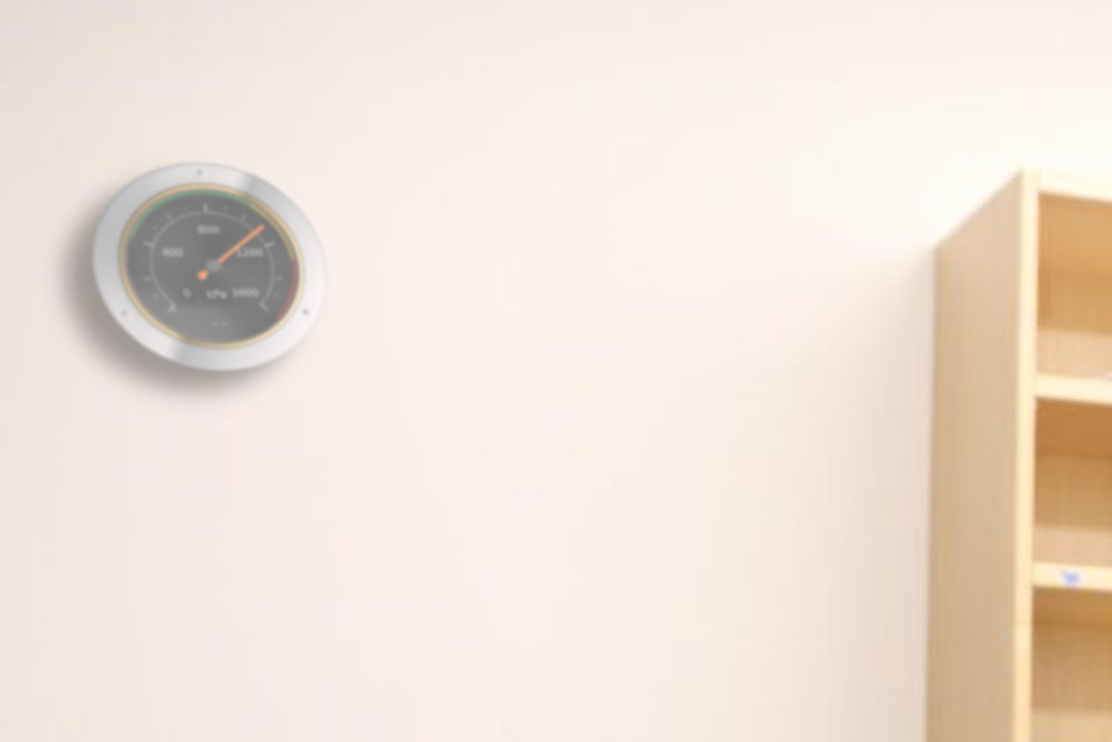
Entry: 1100,kPa
